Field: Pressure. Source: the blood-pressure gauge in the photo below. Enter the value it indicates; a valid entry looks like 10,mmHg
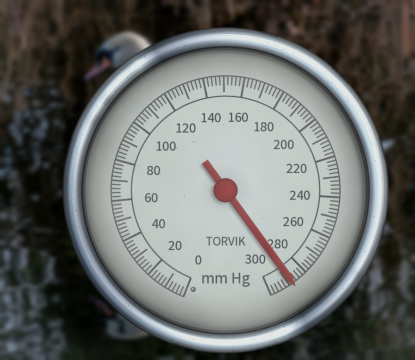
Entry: 288,mmHg
